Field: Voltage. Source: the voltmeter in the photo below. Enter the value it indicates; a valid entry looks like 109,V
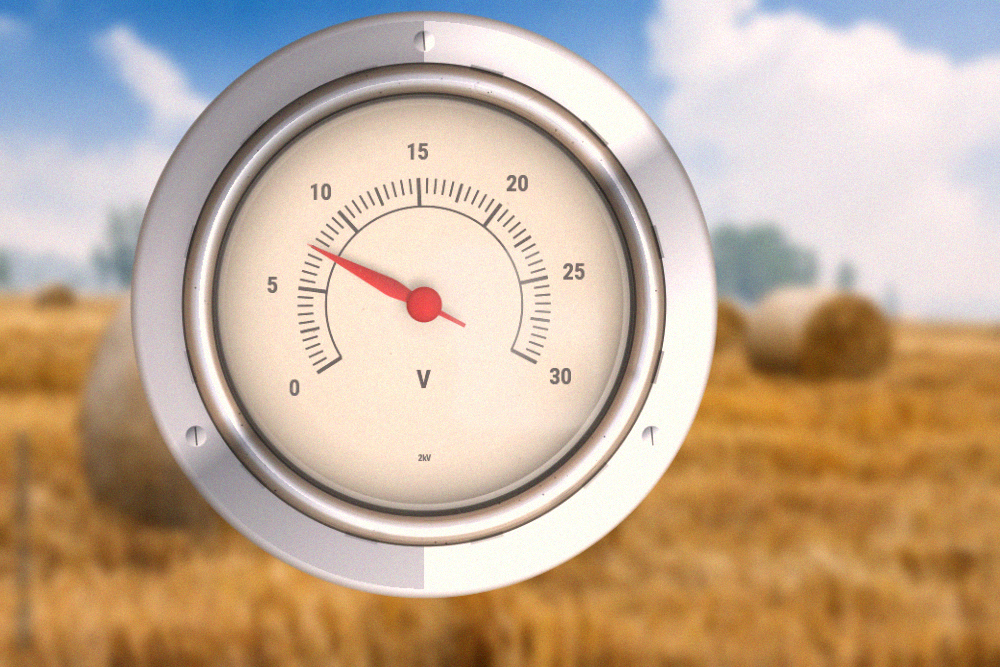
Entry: 7.5,V
